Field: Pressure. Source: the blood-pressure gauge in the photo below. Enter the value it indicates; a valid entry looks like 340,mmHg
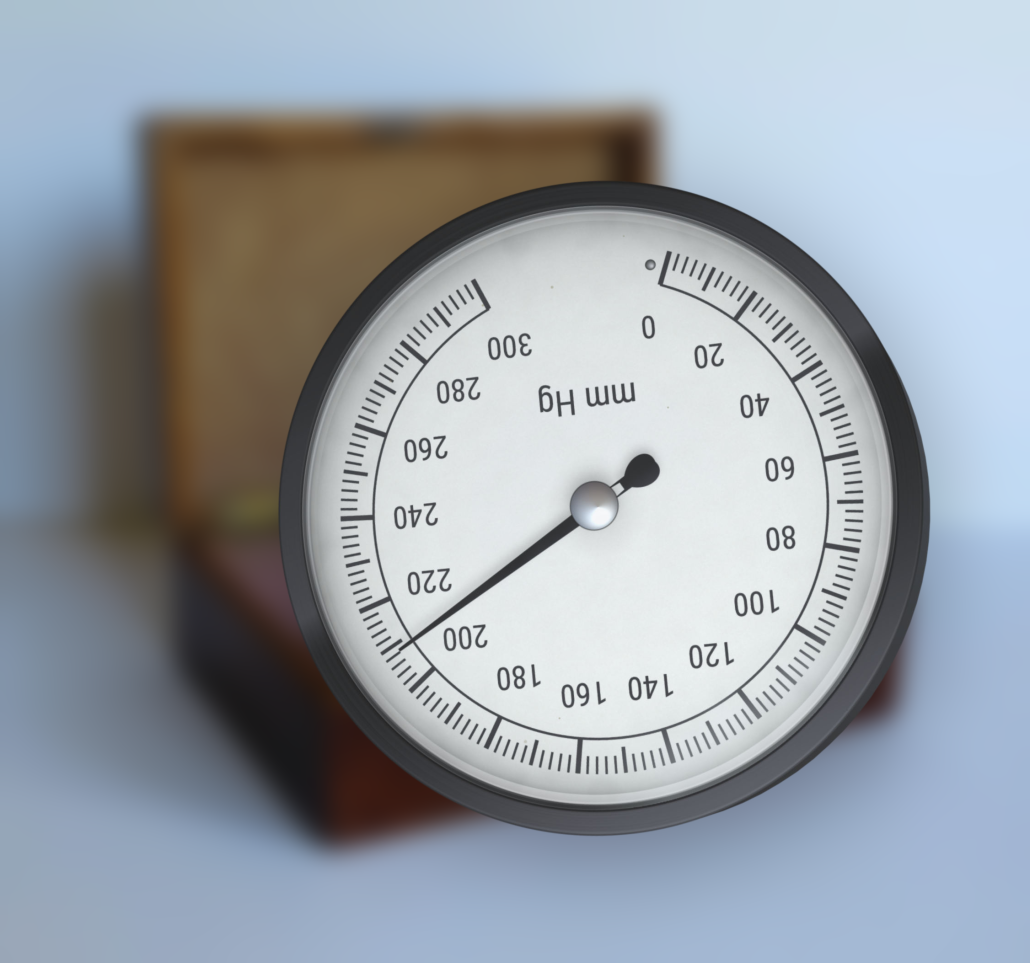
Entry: 208,mmHg
